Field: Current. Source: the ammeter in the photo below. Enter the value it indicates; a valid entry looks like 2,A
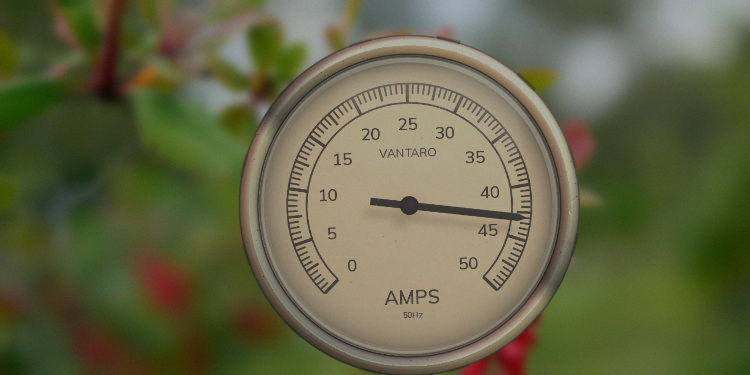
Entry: 43,A
